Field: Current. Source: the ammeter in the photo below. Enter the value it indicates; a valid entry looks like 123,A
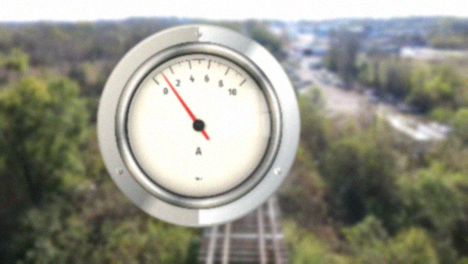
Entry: 1,A
